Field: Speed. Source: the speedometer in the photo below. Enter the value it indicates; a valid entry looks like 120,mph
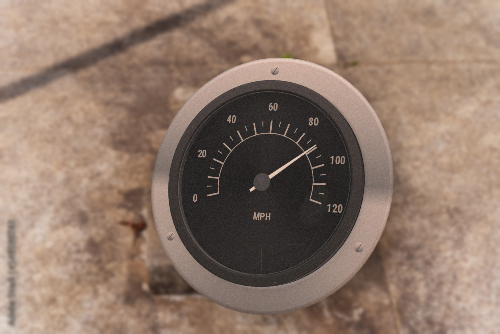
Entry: 90,mph
